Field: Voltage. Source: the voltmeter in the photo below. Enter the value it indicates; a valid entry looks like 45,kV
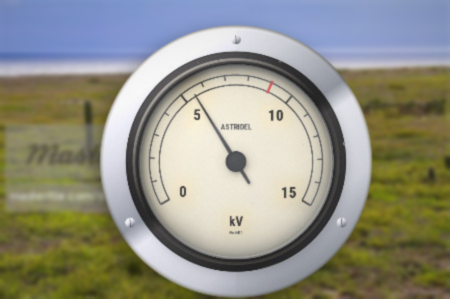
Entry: 5.5,kV
